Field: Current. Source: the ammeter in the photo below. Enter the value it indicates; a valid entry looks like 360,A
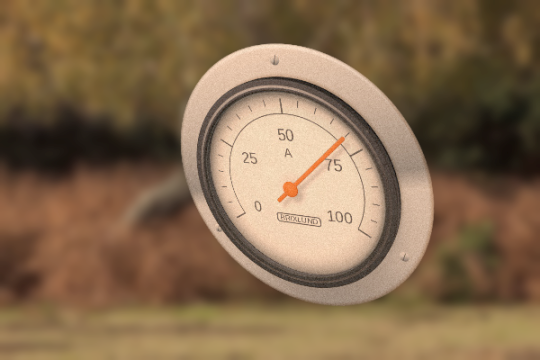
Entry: 70,A
